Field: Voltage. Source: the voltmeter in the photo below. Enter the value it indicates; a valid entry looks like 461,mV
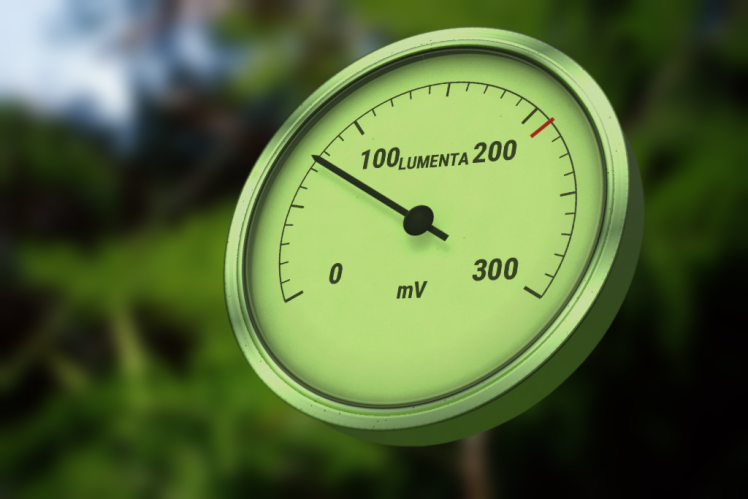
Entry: 75,mV
